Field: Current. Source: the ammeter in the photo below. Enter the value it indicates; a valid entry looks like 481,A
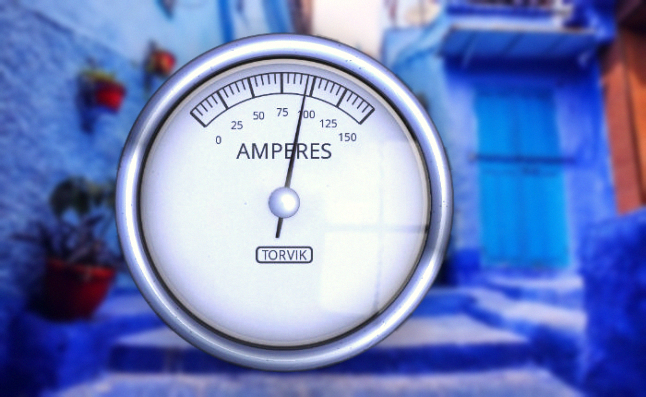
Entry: 95,A
